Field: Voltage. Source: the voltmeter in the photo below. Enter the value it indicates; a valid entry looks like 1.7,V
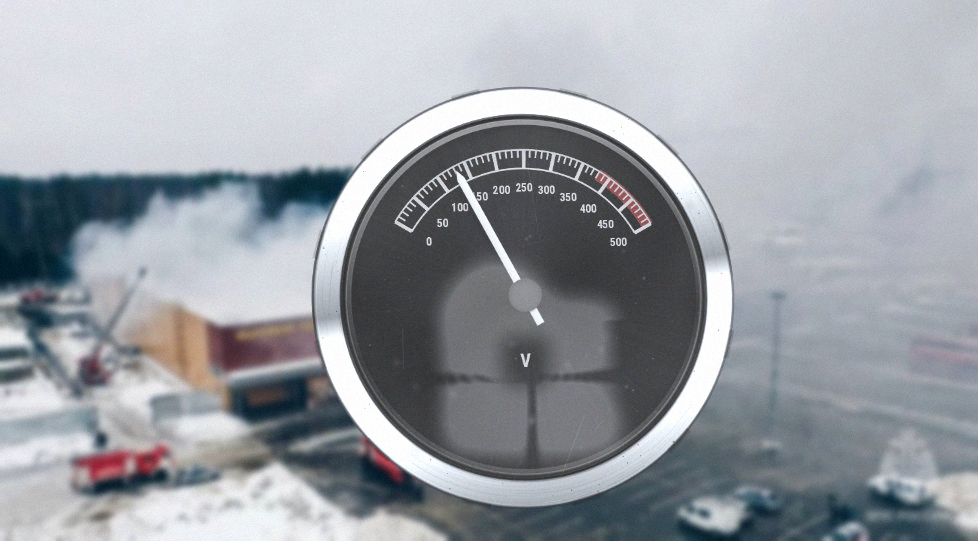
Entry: 130,V
